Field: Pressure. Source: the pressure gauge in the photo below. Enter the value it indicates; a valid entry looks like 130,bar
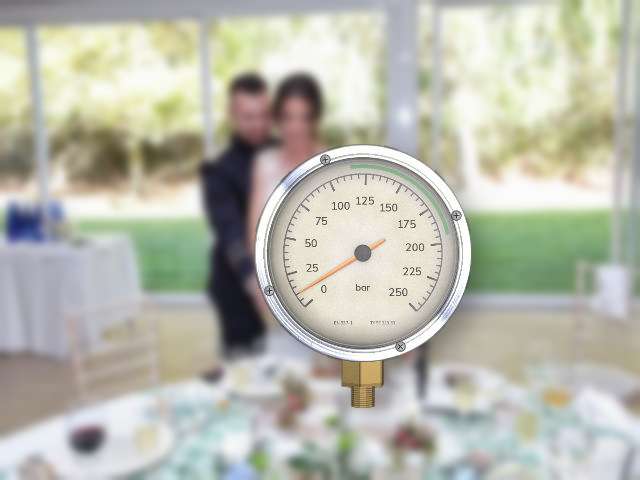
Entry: 10,bar
